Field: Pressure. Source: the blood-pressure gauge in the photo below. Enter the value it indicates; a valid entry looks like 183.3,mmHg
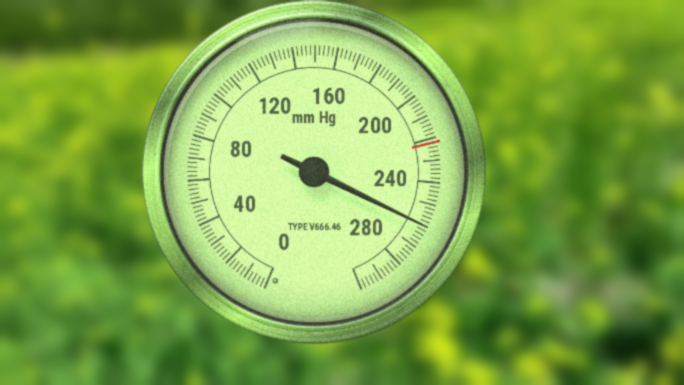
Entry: 260,mmHg
